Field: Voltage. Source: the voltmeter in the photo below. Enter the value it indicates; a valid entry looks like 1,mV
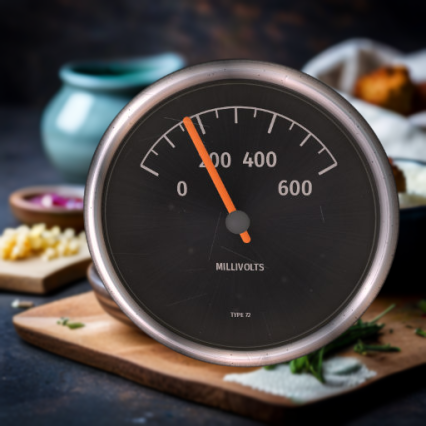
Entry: 175,mV
